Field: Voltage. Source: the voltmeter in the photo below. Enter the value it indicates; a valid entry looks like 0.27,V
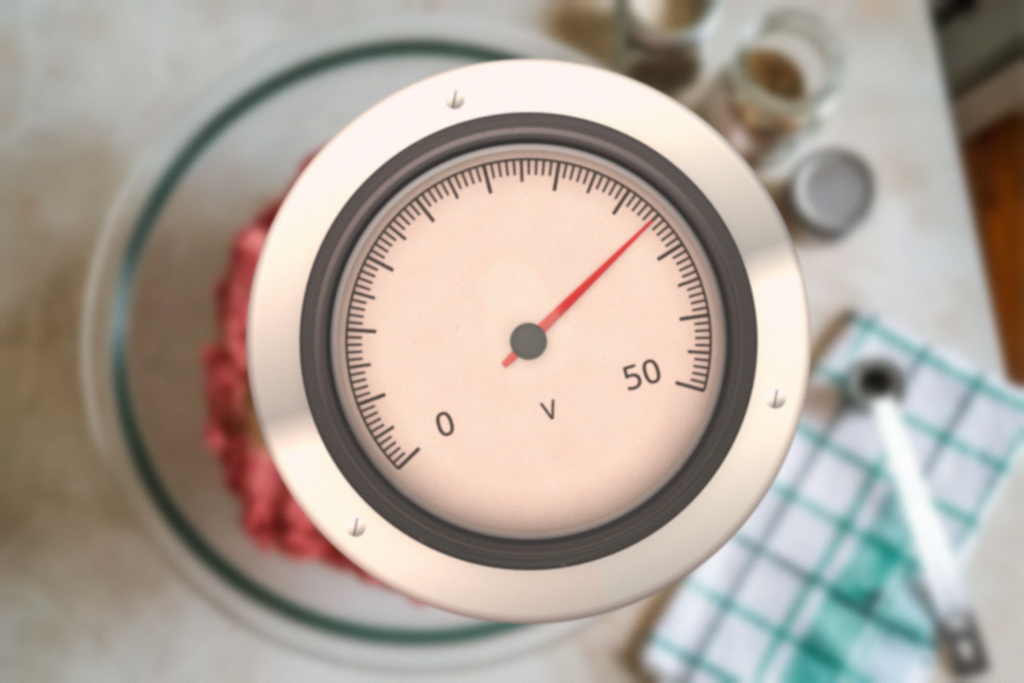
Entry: 37.5,V
